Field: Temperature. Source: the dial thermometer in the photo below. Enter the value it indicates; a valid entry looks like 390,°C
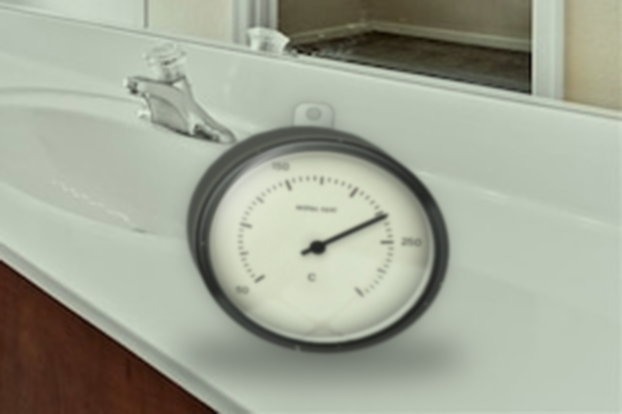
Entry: 225,°C
